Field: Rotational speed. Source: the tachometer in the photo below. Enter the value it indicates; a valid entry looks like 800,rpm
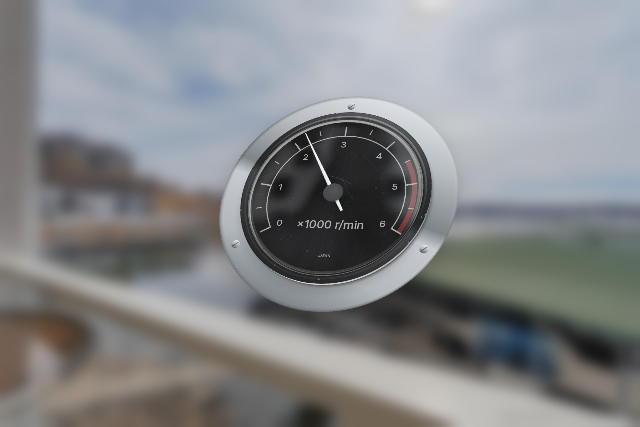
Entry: 2250,rpm
